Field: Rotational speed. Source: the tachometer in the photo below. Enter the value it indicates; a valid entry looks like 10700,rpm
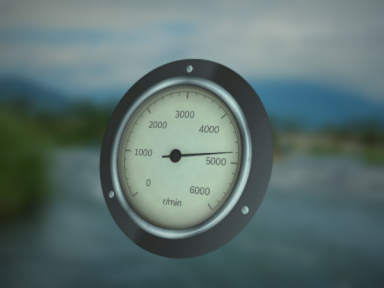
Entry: 4800,rpm
